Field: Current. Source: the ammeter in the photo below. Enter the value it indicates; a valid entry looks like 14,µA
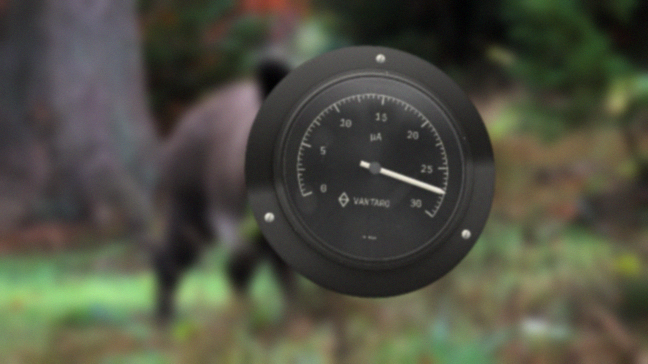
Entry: 27.5,µA
